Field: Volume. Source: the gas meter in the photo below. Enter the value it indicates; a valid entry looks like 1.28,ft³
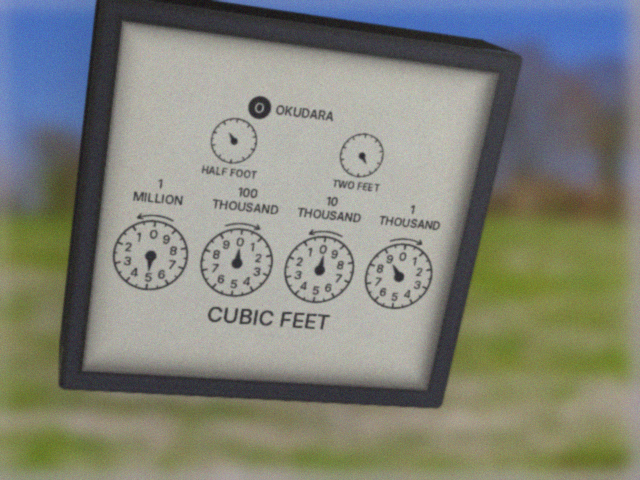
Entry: 499900,ft³
